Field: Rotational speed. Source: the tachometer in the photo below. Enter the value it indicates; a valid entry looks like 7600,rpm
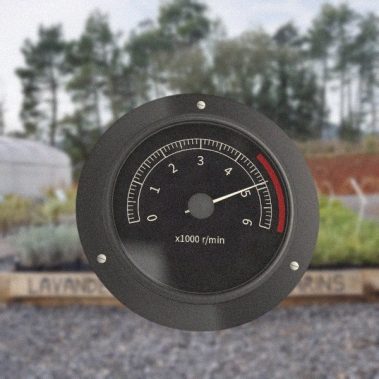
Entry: 4900,rpm
